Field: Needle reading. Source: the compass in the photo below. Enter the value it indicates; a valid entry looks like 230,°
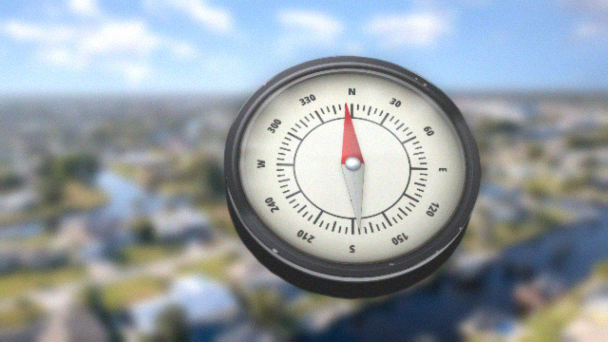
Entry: 355,°
